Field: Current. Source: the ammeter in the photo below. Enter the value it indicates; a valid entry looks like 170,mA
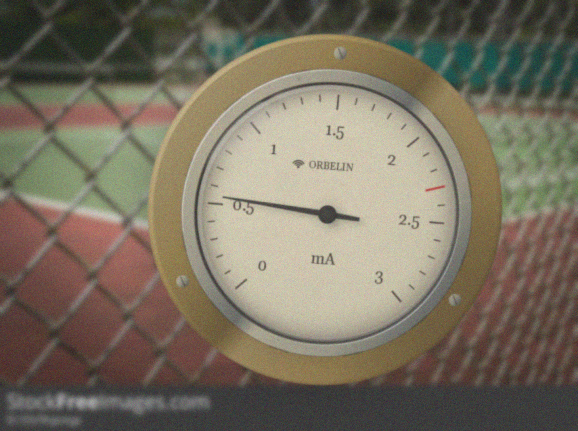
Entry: 0.55,mA
